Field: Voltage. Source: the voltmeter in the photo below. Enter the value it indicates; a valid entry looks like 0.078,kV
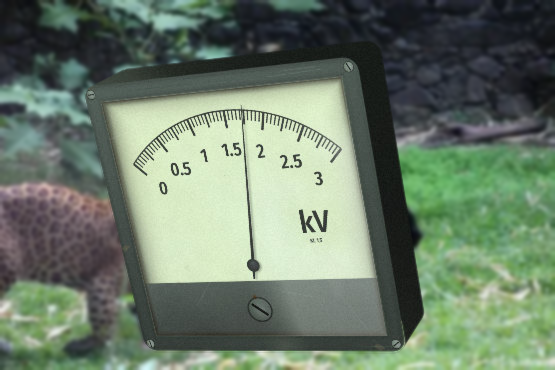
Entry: 1.75,kV
